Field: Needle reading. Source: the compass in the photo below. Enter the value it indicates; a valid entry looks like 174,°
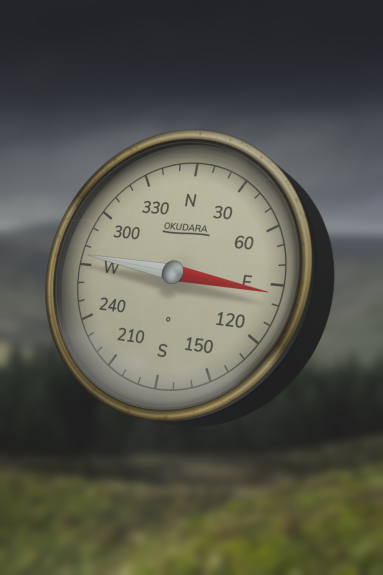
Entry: 95,°
